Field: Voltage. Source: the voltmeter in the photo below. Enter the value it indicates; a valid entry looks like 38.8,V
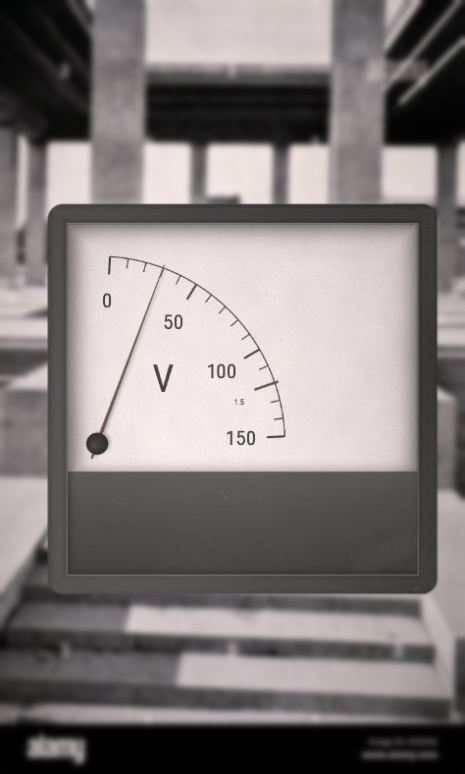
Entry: 30,V
